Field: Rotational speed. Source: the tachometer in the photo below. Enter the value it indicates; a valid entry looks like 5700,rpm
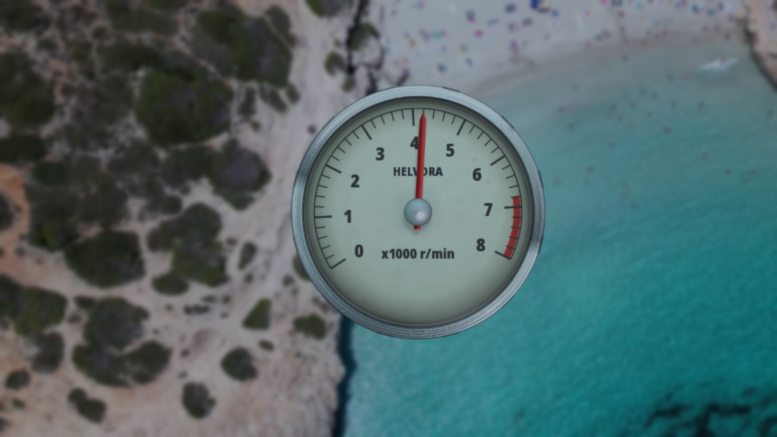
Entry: 4200,rpm
